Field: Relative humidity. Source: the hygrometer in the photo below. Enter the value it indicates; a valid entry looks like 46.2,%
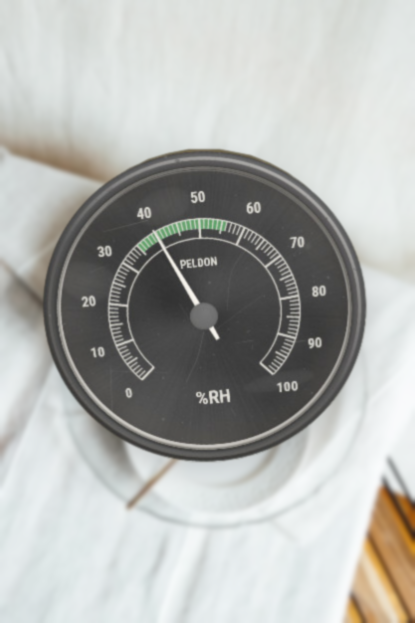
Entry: 40,%
